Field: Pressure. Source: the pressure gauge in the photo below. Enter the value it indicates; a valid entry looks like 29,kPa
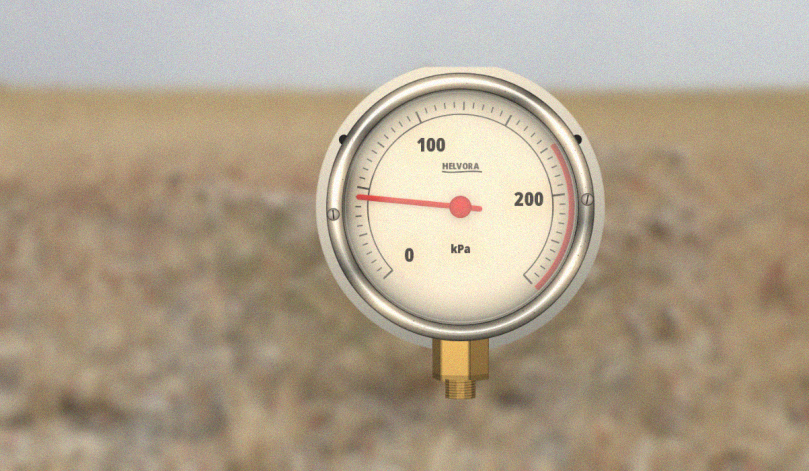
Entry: 45,kPa
